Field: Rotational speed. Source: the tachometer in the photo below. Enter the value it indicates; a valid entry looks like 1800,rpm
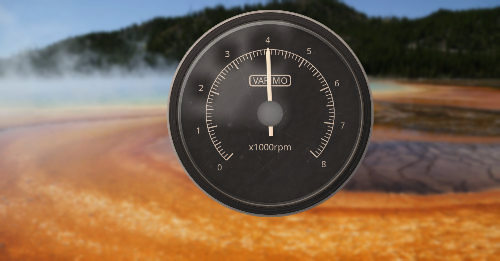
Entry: 4000,rpm
